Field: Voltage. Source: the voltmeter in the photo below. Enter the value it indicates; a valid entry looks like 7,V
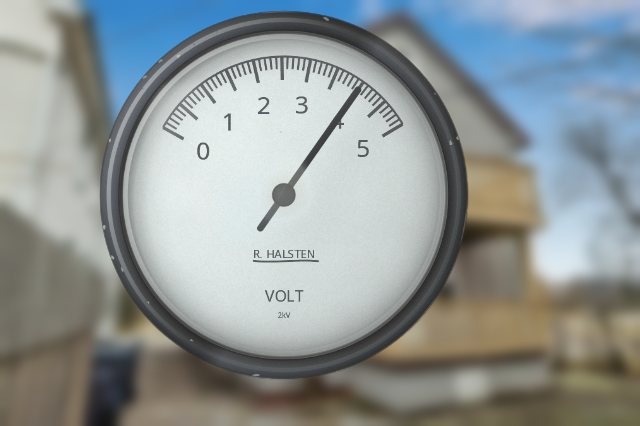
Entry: 4,V
